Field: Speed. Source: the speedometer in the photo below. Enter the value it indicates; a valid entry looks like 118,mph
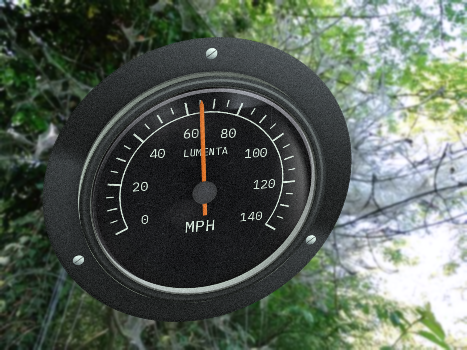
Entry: 65,mph
